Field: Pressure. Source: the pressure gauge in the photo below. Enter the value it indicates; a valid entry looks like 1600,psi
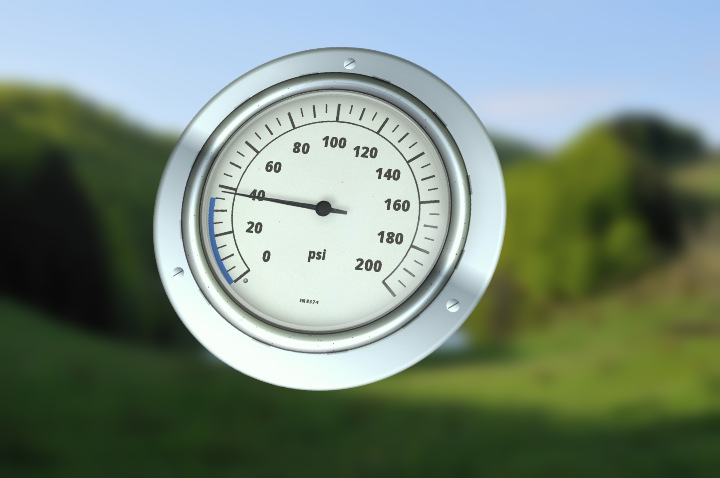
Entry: 37.5,psi
